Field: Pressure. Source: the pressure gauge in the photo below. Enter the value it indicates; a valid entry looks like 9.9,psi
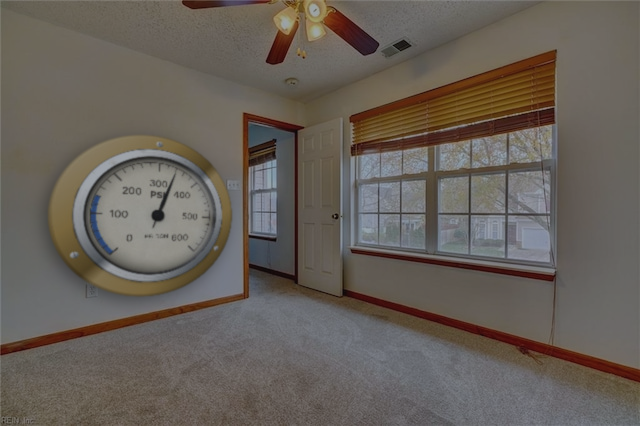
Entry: 340,psi
